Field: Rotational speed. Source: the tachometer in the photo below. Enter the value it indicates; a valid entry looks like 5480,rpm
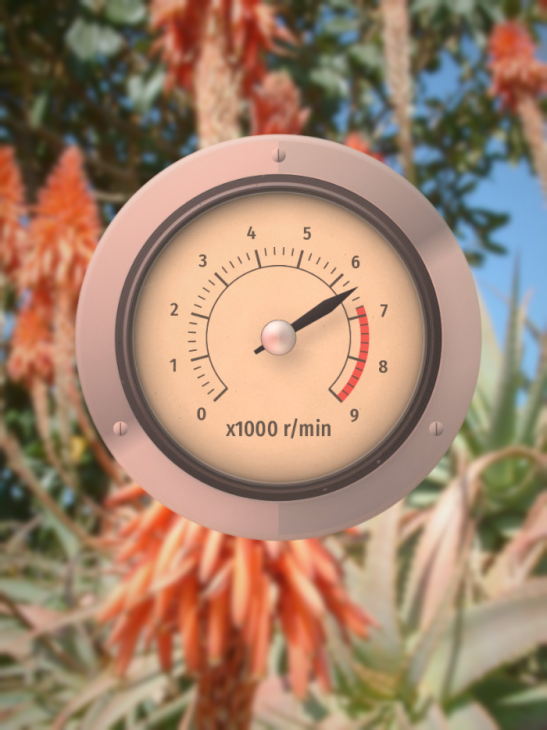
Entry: 6400,rpm
